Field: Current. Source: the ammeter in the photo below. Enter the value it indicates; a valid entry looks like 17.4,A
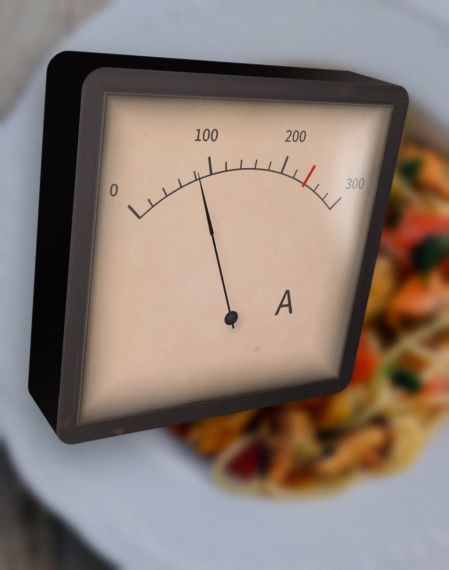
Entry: 80,A
